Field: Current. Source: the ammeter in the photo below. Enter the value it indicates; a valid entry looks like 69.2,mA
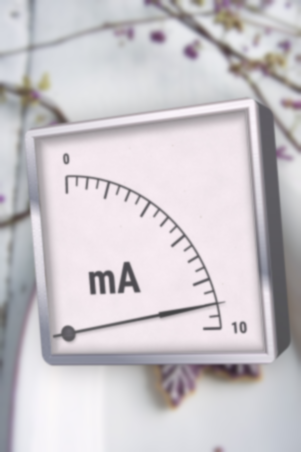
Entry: 9,mA
